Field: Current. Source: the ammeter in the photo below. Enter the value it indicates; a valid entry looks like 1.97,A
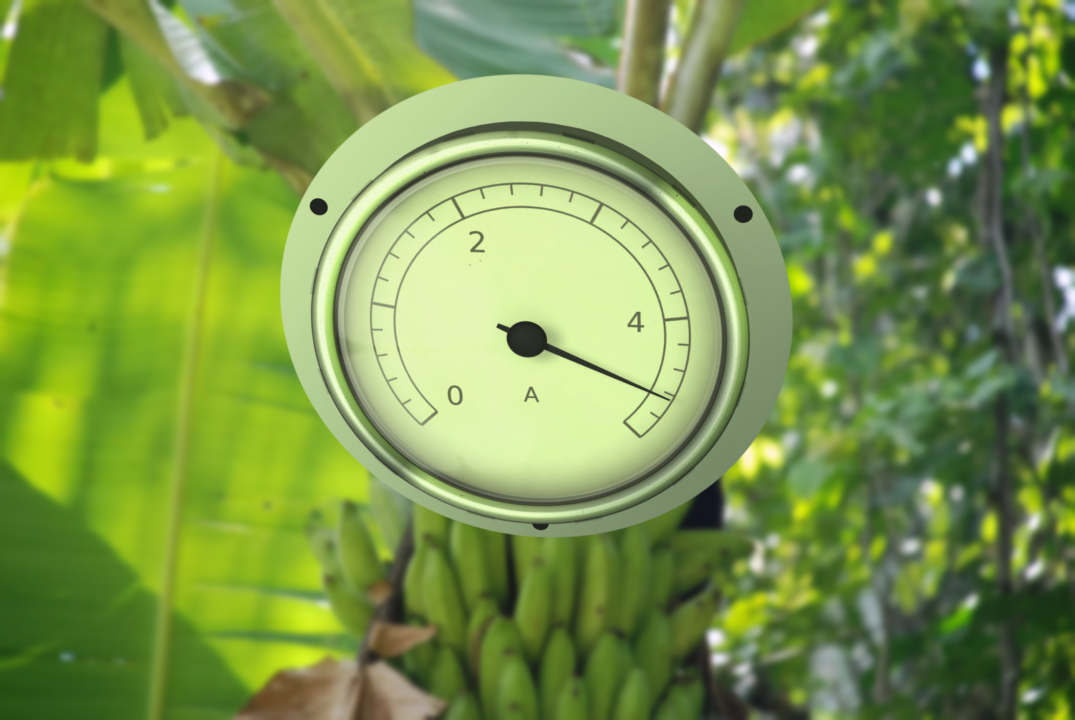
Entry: 4.6,A
